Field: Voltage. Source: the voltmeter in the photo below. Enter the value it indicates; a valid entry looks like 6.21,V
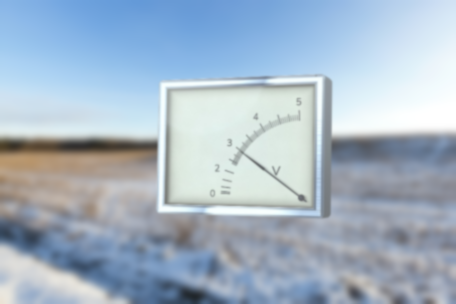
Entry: 3,V
